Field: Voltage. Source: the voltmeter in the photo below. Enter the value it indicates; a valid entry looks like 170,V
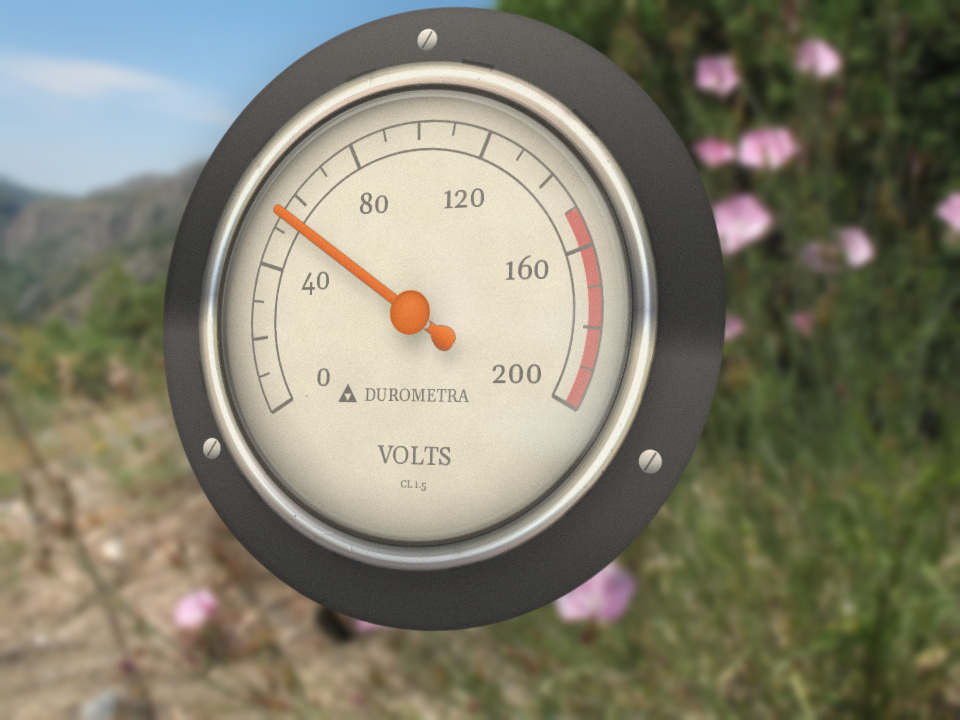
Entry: 55,V
